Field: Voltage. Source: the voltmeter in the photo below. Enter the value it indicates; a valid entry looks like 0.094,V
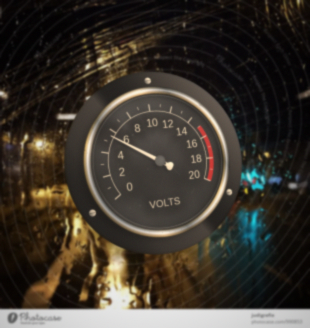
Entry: 5.5,V
